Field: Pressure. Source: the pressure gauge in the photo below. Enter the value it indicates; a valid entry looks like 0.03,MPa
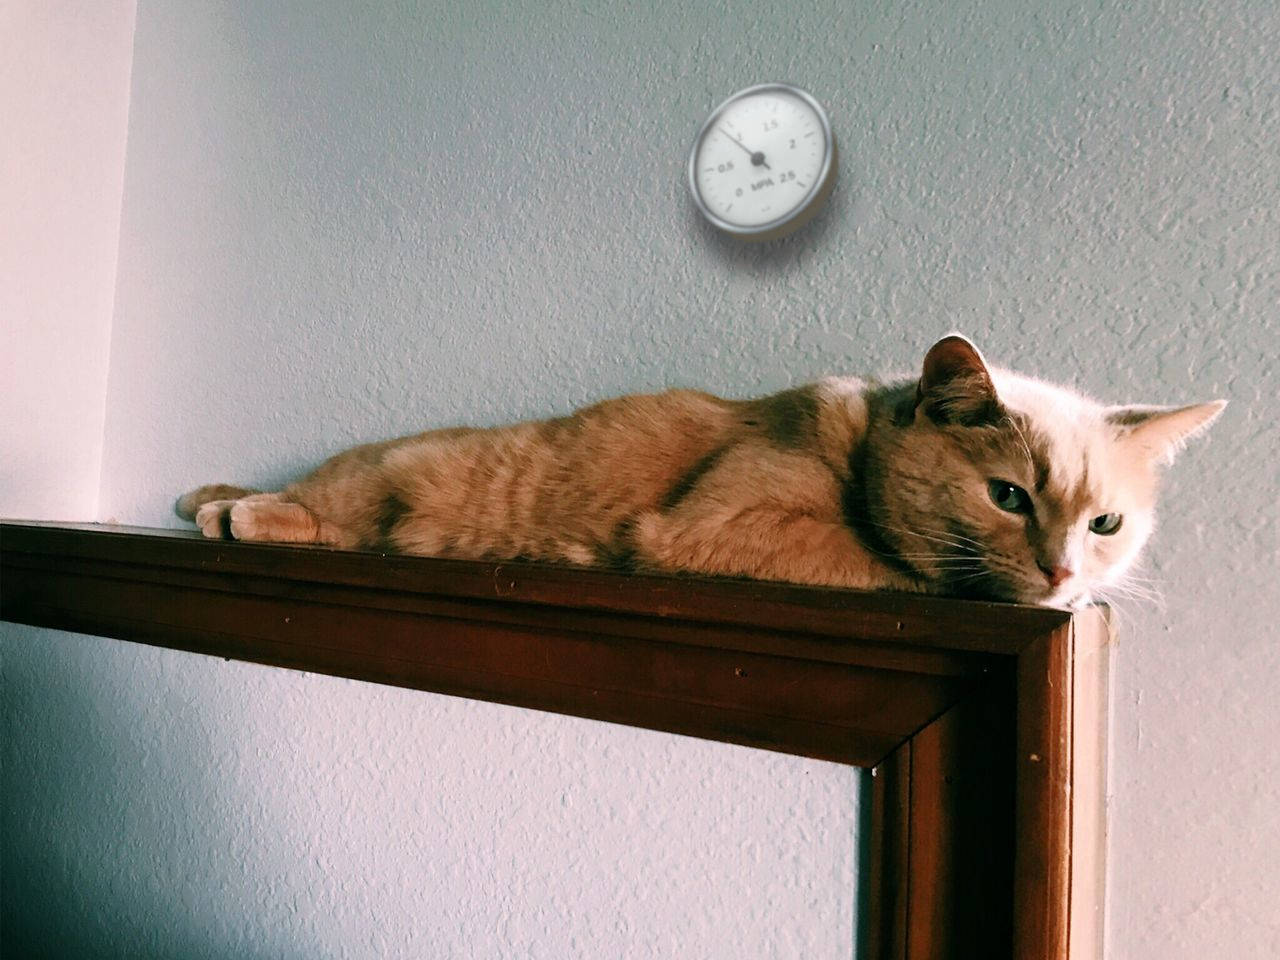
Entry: 0.9,MPa
